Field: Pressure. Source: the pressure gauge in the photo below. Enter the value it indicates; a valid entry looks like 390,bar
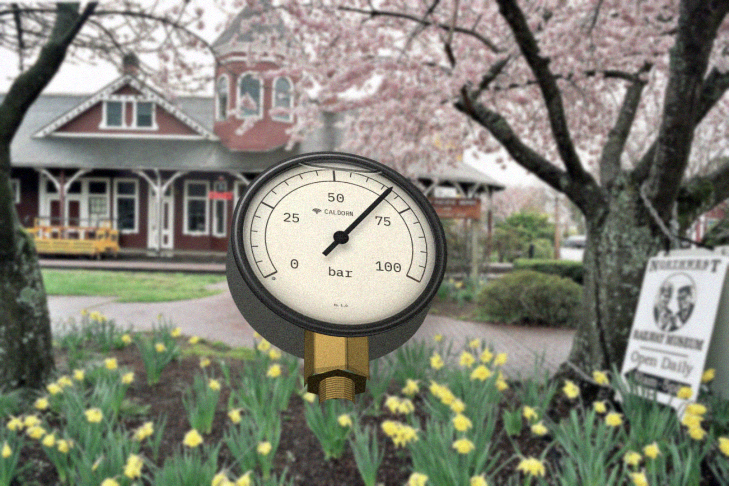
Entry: 67.5,bar
